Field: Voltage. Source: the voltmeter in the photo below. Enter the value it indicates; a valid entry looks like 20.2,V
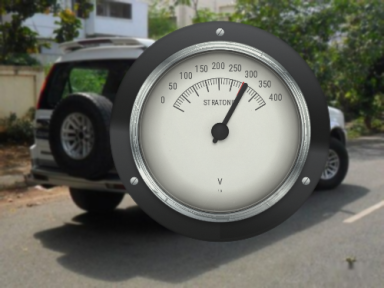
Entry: 300,V
